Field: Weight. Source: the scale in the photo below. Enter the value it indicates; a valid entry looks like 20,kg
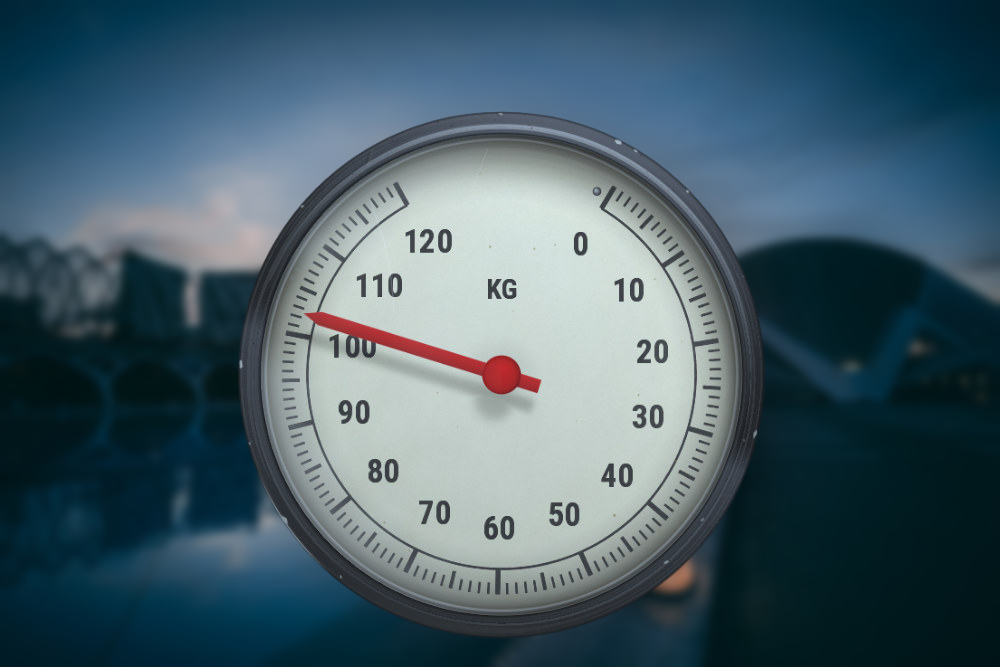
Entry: 102.5,kg
